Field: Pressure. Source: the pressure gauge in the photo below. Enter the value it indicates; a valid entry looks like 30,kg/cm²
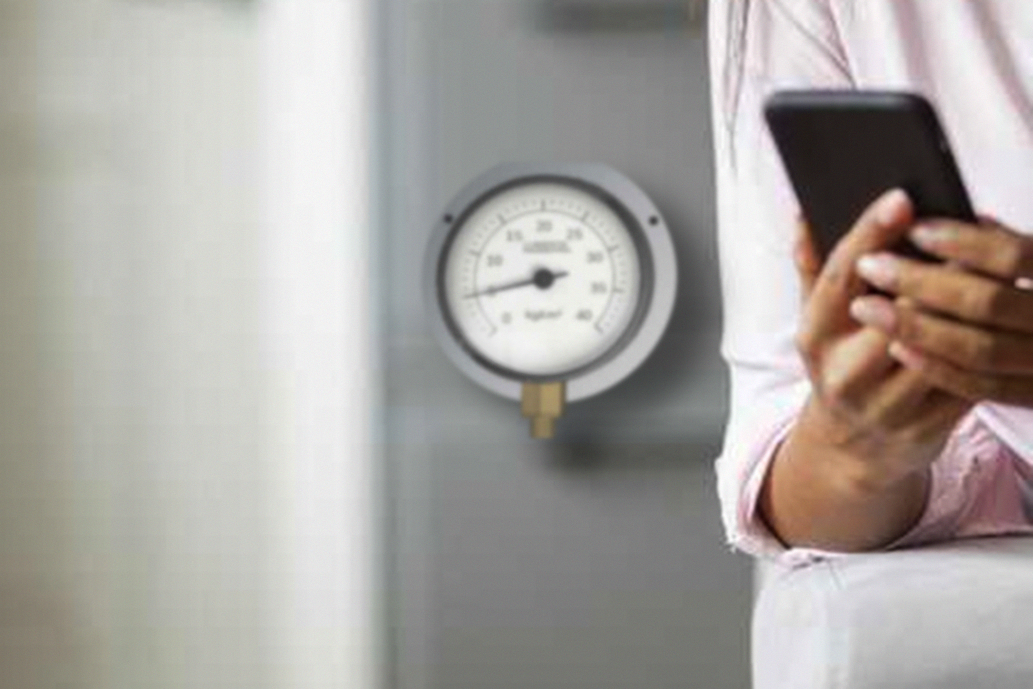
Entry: 5,kg/cm²
